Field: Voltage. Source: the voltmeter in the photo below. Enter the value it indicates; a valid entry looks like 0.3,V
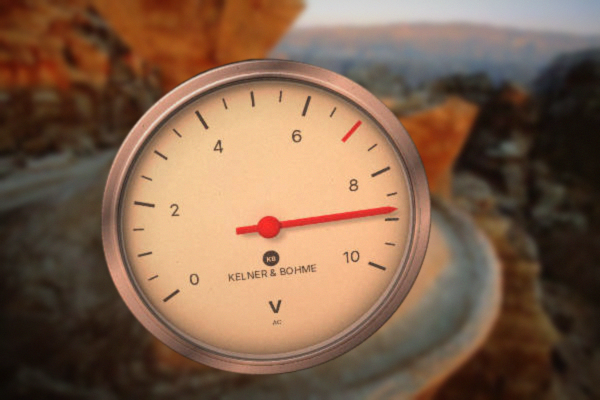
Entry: 8.75,V
